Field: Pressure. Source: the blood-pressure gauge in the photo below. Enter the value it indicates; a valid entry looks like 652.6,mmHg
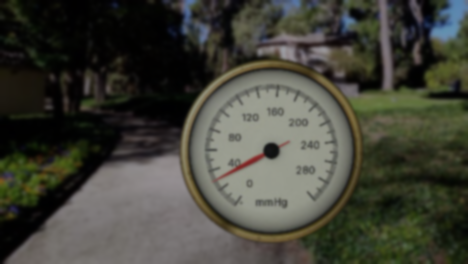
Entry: 30,mmHg
